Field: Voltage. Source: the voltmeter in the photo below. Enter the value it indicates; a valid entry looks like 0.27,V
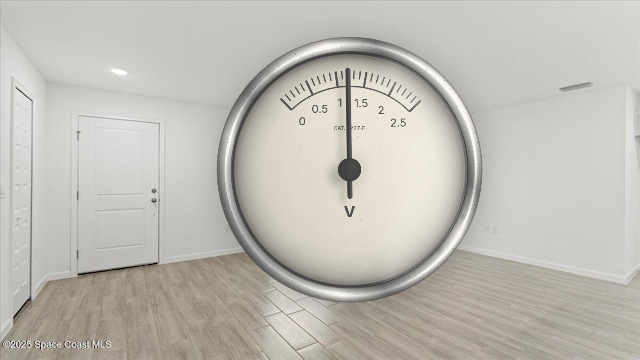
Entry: 1.2,V
